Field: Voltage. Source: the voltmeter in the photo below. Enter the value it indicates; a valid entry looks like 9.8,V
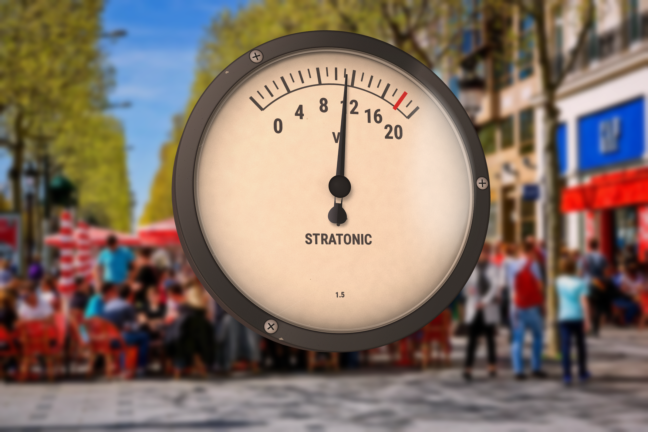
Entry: 11,V
